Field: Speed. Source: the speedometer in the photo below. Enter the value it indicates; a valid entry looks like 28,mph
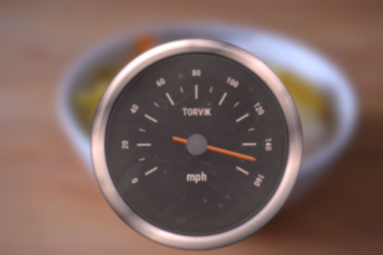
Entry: 150,mph
